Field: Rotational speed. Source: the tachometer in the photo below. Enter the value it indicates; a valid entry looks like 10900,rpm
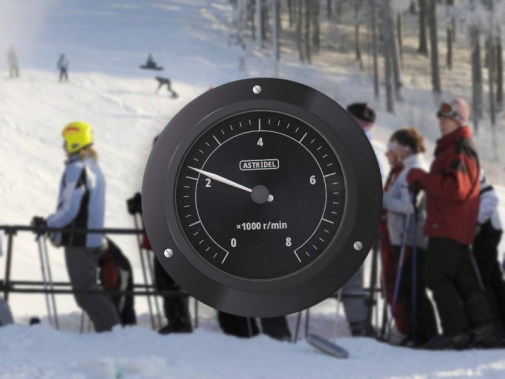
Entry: 2200,rpm
